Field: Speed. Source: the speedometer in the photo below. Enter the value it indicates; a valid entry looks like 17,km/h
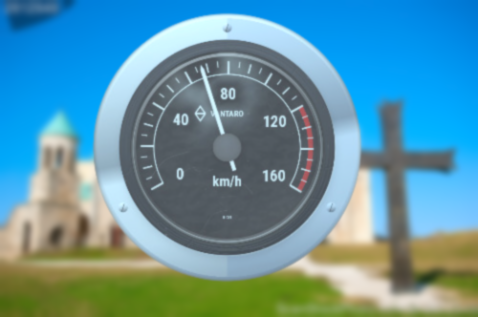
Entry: 67.5,km/h
